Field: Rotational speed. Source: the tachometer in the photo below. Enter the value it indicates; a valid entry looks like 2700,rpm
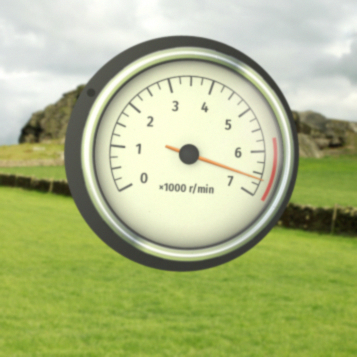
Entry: 6625,rpm
